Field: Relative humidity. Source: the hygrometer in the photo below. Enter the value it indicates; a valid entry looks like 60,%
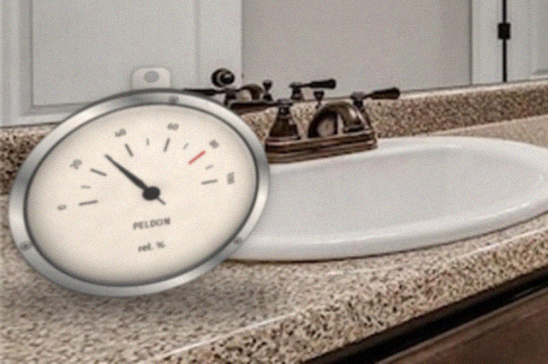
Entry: 30,%
